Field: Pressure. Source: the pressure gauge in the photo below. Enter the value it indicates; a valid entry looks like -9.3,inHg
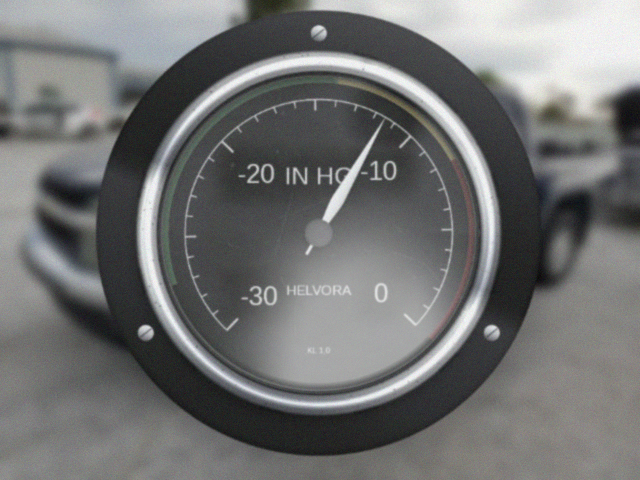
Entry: -11.5,inHg
